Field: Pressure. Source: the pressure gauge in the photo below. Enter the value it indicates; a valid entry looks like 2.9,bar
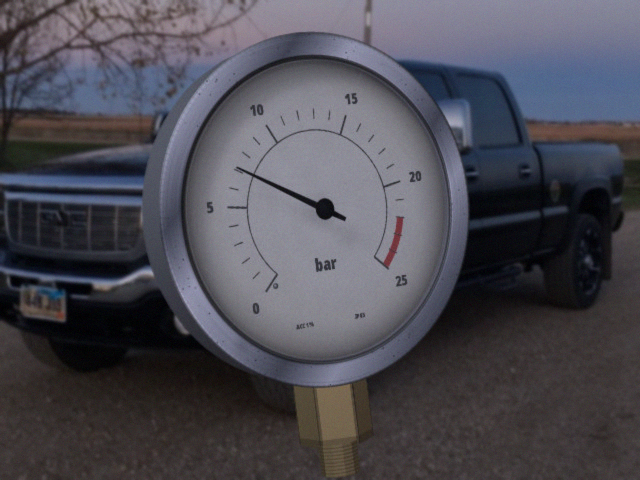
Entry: 7,bar
